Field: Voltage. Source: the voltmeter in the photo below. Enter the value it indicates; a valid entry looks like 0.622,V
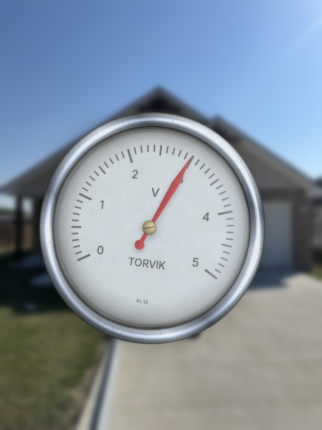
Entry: 3,V
